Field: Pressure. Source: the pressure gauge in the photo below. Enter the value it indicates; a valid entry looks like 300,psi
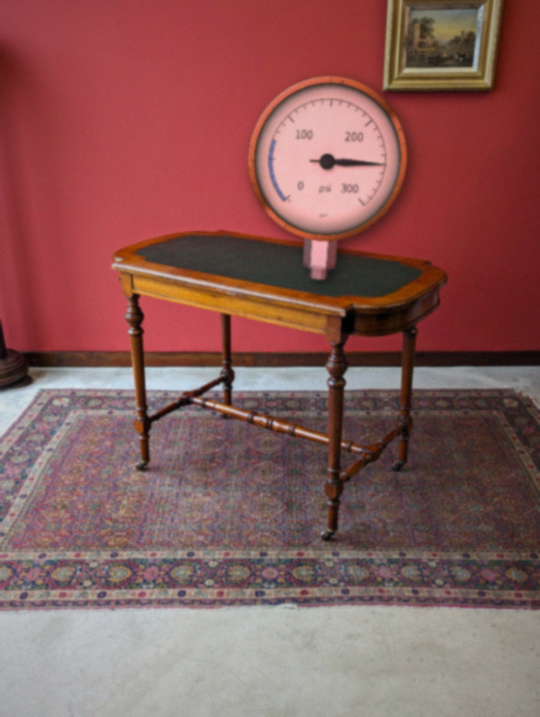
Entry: 250,psi
